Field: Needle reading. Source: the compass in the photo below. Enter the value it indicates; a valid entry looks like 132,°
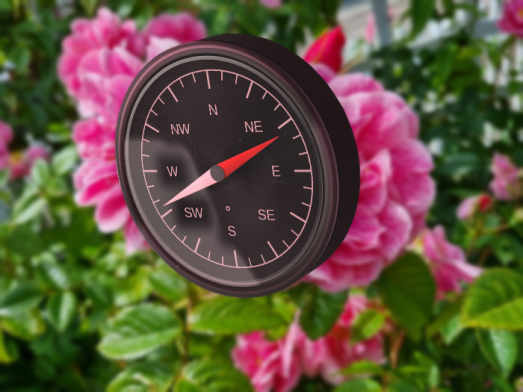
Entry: 65,°
